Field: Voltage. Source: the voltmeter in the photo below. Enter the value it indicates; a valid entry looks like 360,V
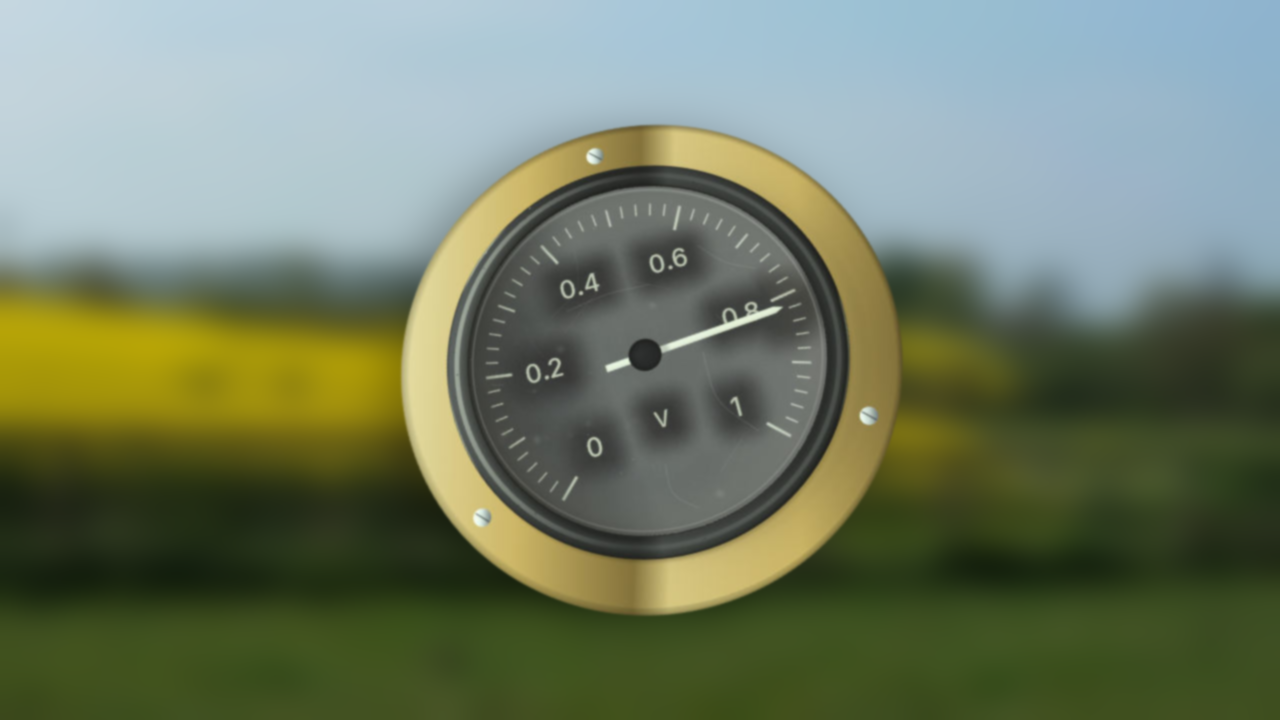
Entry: 0.82,V
